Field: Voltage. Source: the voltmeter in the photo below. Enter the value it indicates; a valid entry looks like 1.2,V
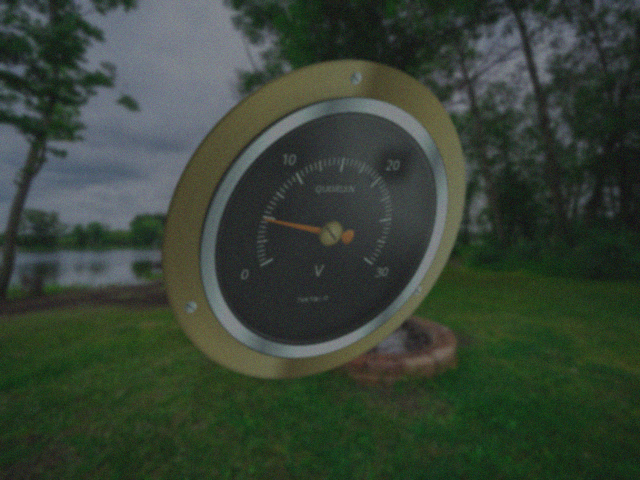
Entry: 5,V
